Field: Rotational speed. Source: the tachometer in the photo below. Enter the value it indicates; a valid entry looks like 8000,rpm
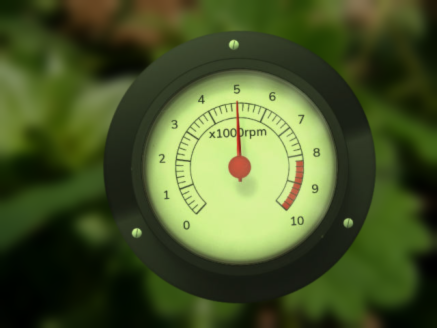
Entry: 5000,rpm
